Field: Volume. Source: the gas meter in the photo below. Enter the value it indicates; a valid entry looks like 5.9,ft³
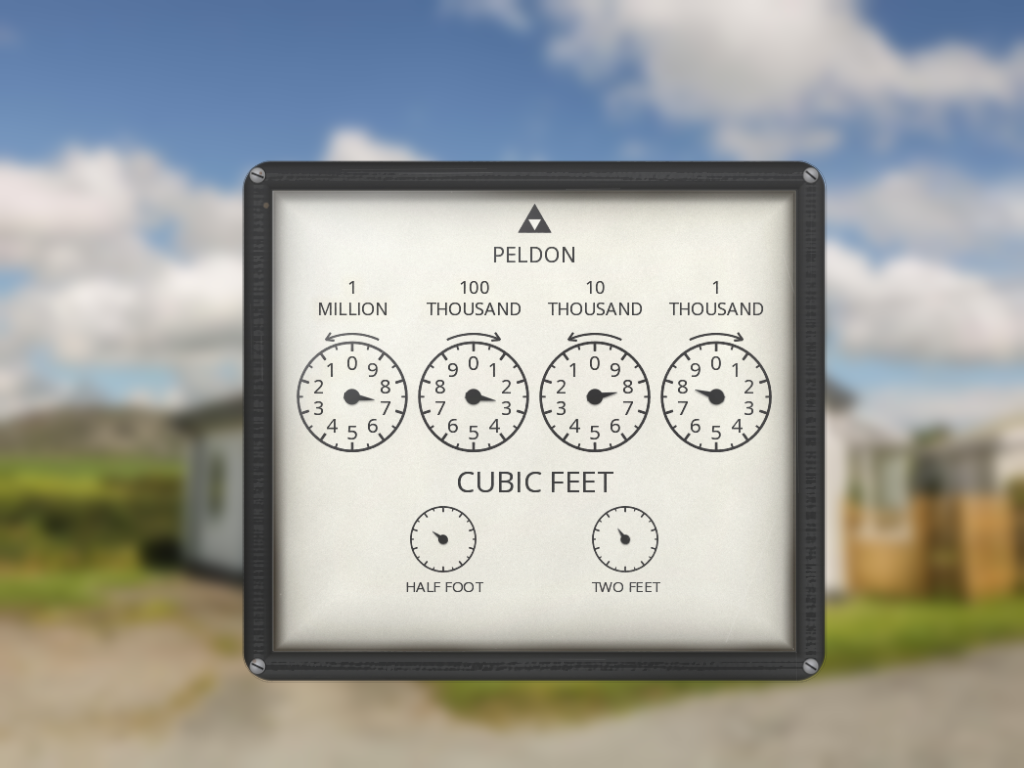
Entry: 727800,ft³
